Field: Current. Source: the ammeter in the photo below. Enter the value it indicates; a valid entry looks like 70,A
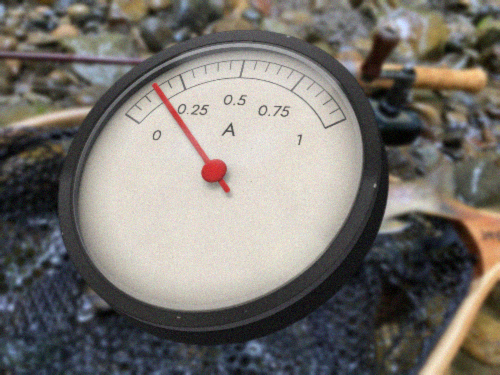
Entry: 0.15,A
